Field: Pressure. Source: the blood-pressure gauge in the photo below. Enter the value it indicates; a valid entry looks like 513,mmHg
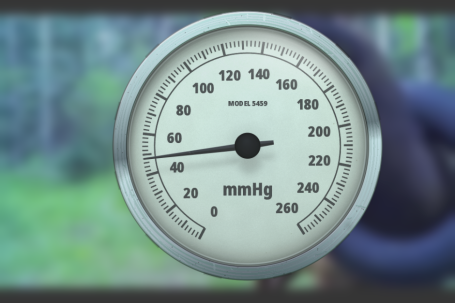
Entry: 48,mmHg
